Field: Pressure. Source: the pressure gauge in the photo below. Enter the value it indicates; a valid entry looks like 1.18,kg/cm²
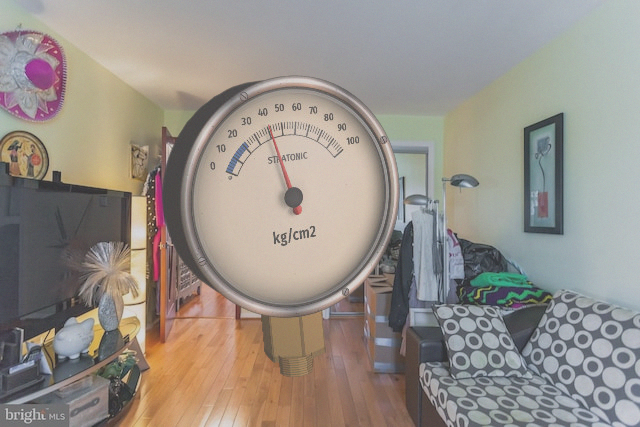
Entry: 40,kg/cm²
